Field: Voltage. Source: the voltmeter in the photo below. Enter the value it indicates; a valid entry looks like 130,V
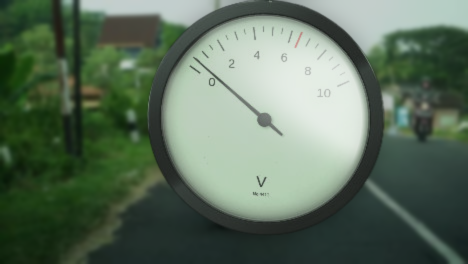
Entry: 0.5,V
